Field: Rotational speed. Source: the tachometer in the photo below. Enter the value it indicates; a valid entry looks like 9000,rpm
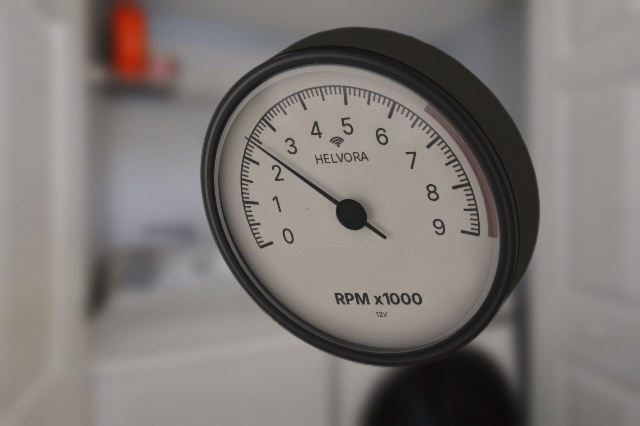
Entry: 2500,rpm
